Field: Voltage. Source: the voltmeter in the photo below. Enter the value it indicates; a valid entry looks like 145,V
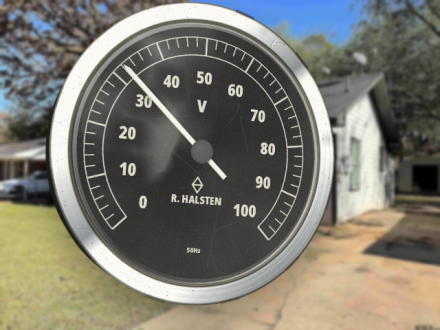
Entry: 32,V
